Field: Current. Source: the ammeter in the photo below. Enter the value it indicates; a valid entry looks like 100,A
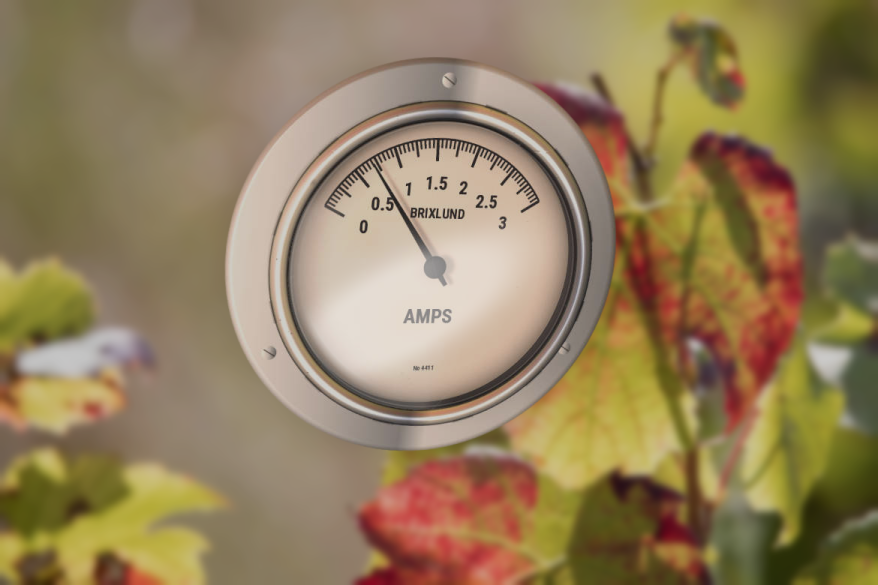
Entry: 0.7,A
